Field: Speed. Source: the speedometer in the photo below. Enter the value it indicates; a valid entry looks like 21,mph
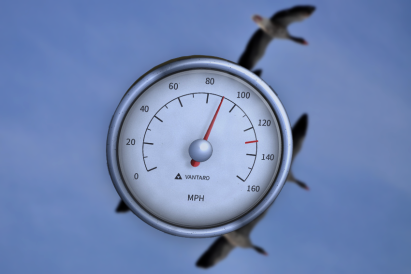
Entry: 90,mph
